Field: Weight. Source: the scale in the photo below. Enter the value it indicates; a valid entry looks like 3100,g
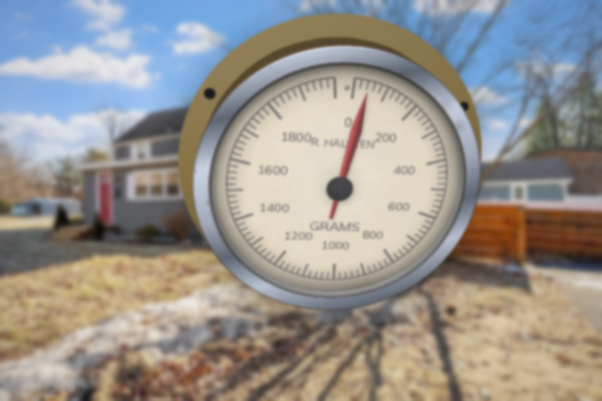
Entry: 40,g
